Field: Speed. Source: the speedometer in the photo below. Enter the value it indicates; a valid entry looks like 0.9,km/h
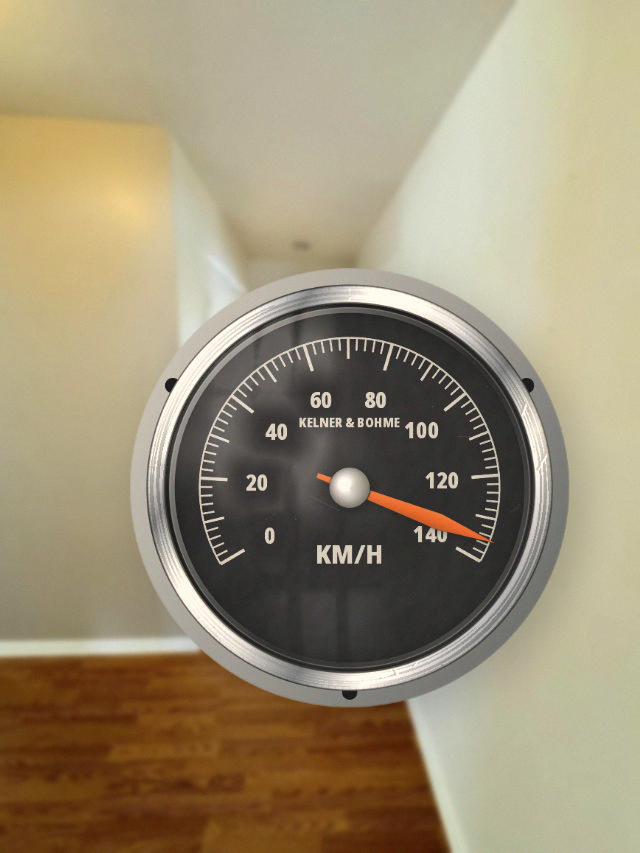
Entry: 135,km/h
